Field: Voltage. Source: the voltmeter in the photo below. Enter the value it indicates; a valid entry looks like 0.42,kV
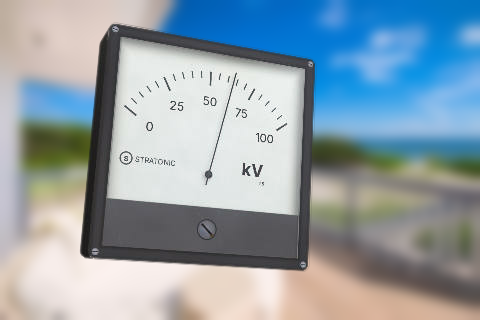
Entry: 62.5,kV
